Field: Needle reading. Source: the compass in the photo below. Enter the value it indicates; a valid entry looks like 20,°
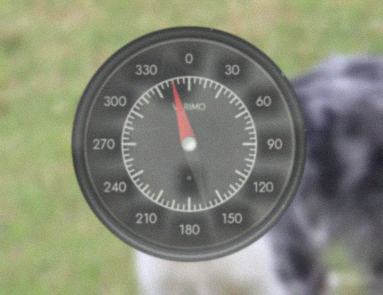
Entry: 345,°
